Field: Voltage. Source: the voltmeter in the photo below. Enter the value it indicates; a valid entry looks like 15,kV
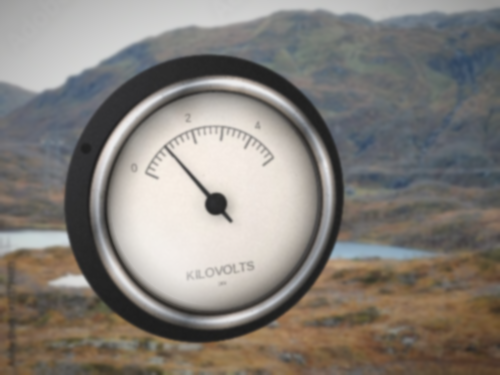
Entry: 1,kV
